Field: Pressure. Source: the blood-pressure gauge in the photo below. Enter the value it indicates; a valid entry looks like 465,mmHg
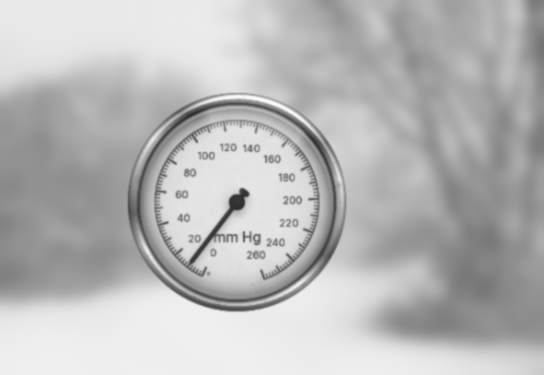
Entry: 10,mmHg
